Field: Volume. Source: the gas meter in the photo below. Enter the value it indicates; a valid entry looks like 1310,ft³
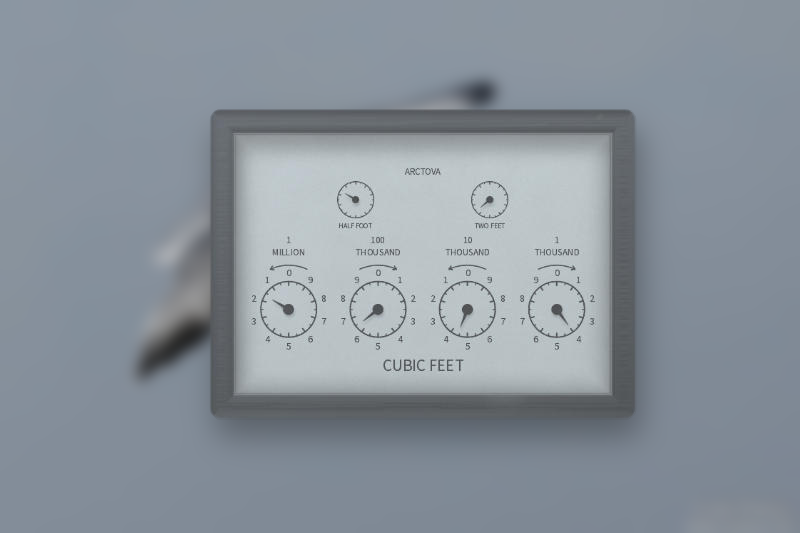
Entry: 164400,ft³
